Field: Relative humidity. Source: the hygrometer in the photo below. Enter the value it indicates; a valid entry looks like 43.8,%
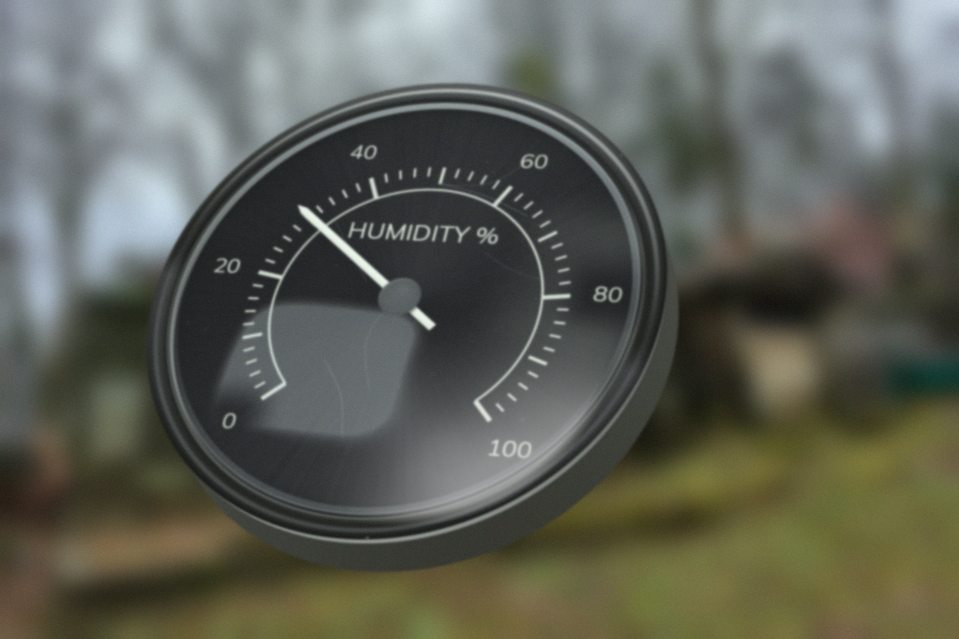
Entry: 30,%
